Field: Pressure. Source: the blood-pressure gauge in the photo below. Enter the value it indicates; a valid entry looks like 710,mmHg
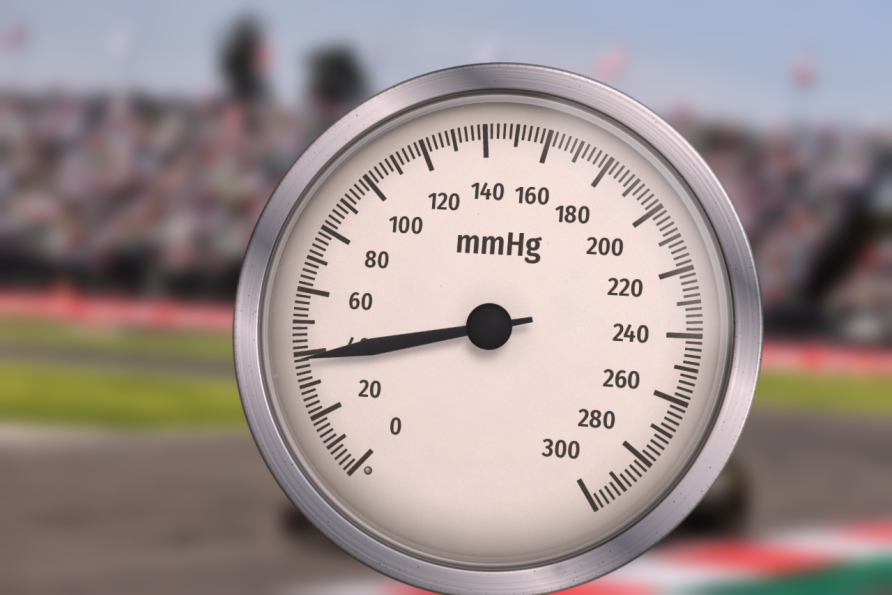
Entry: 38,mmHg
